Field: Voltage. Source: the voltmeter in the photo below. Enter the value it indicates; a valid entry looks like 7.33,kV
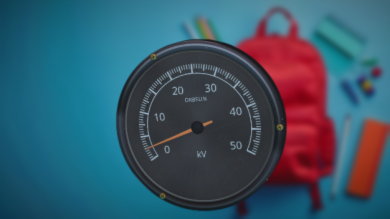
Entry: 2.5,kV
